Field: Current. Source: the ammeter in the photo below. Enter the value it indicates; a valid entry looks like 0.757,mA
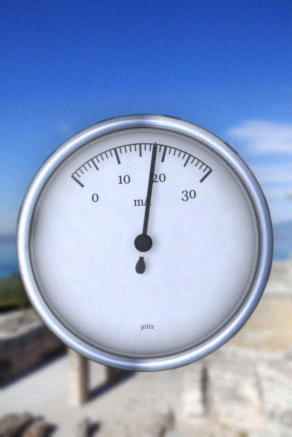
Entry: 18,mA
